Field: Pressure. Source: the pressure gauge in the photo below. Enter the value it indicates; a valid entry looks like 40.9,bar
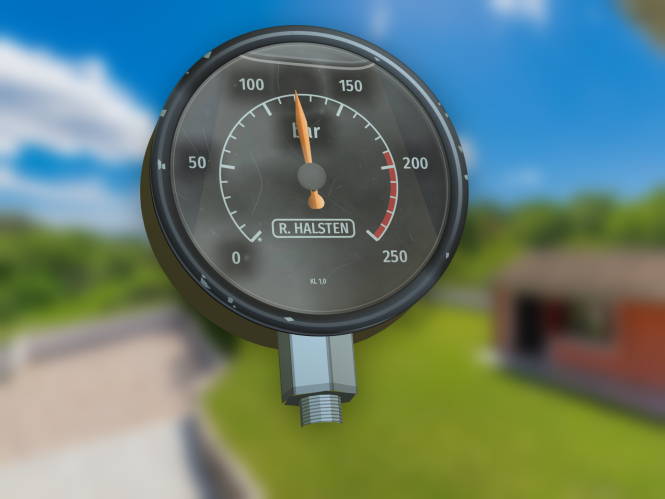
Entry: 120,bar
